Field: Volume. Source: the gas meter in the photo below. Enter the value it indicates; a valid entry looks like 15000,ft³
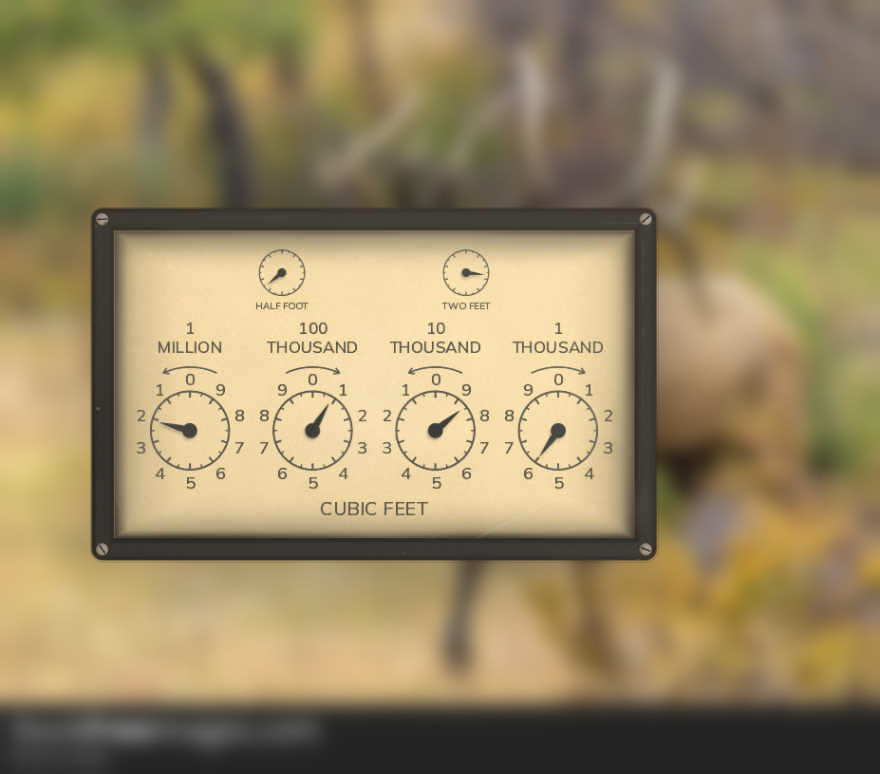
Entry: 208600,ft³
